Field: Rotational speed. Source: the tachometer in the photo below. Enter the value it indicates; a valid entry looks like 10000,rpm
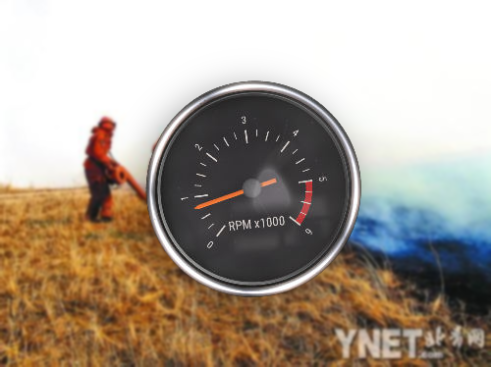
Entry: 750,rpm
